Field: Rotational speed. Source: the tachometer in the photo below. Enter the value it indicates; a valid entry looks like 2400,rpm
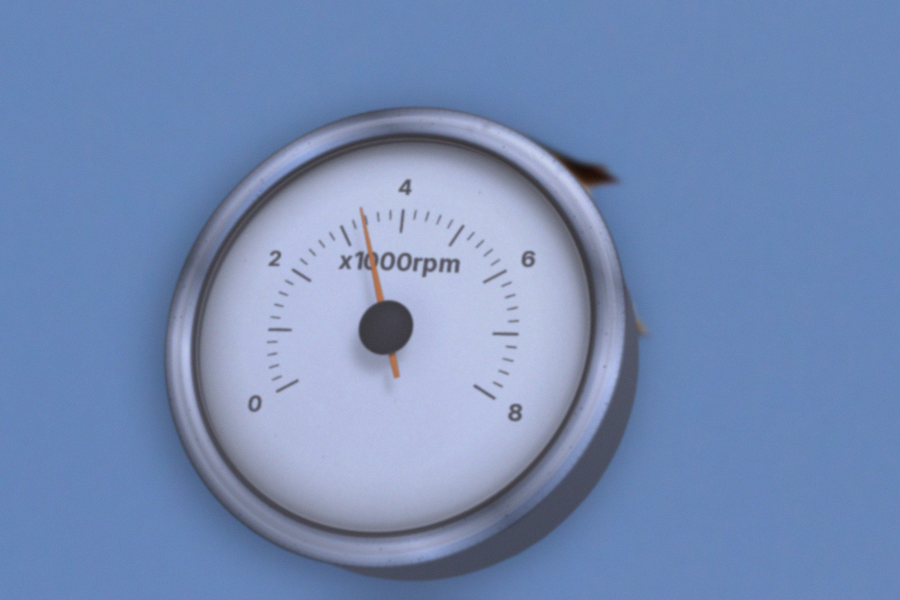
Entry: 3400,rpm
